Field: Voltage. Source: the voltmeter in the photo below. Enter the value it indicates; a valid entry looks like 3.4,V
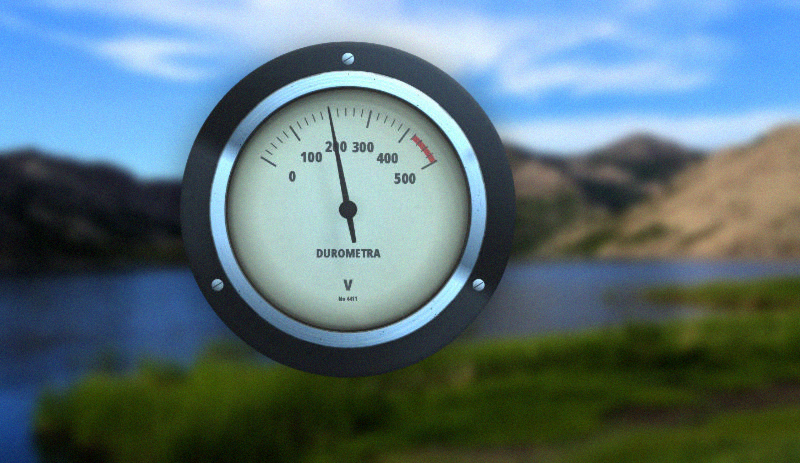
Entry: 200,V
